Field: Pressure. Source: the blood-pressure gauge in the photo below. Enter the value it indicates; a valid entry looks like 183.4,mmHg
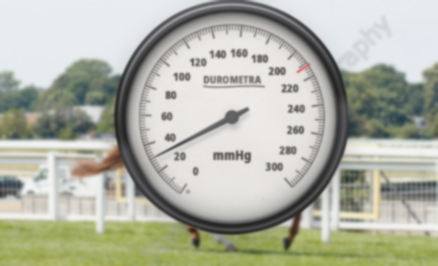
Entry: 30,mmHg
